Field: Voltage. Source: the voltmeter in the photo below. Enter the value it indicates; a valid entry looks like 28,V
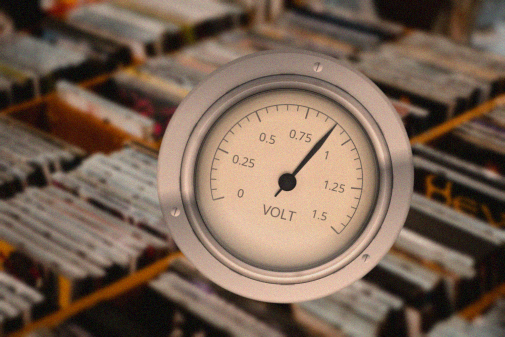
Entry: 0.9,V
